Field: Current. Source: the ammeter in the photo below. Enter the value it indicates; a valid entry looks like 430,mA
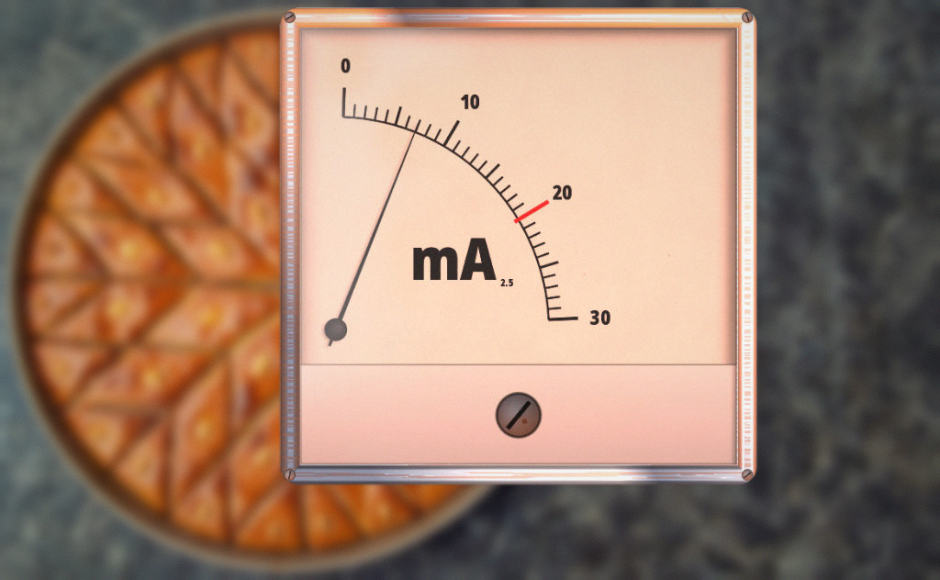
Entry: 7,mA
